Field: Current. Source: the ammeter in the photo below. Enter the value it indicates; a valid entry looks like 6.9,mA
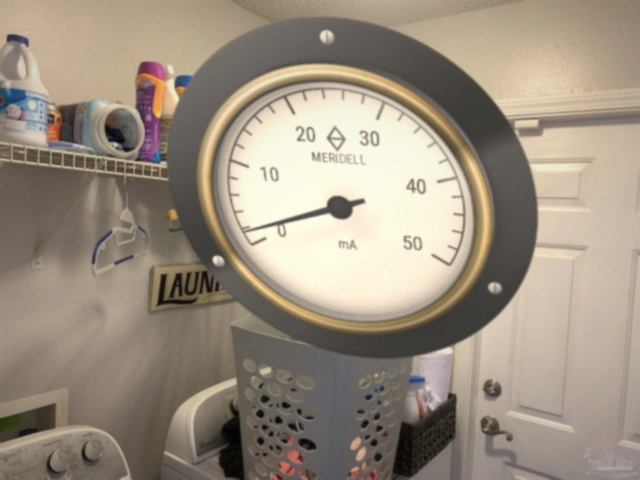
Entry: 2,mA
